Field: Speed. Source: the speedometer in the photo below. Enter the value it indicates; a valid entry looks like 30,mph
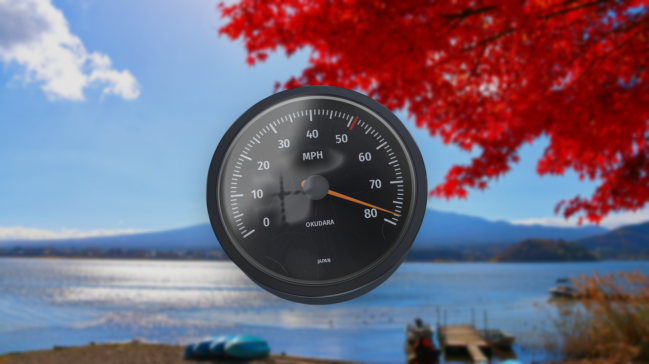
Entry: 78,mph
